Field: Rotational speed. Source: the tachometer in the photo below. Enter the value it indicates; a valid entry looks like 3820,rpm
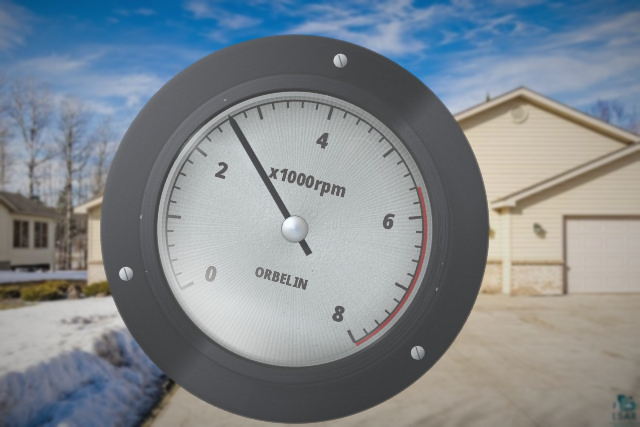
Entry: 2600,rpm
